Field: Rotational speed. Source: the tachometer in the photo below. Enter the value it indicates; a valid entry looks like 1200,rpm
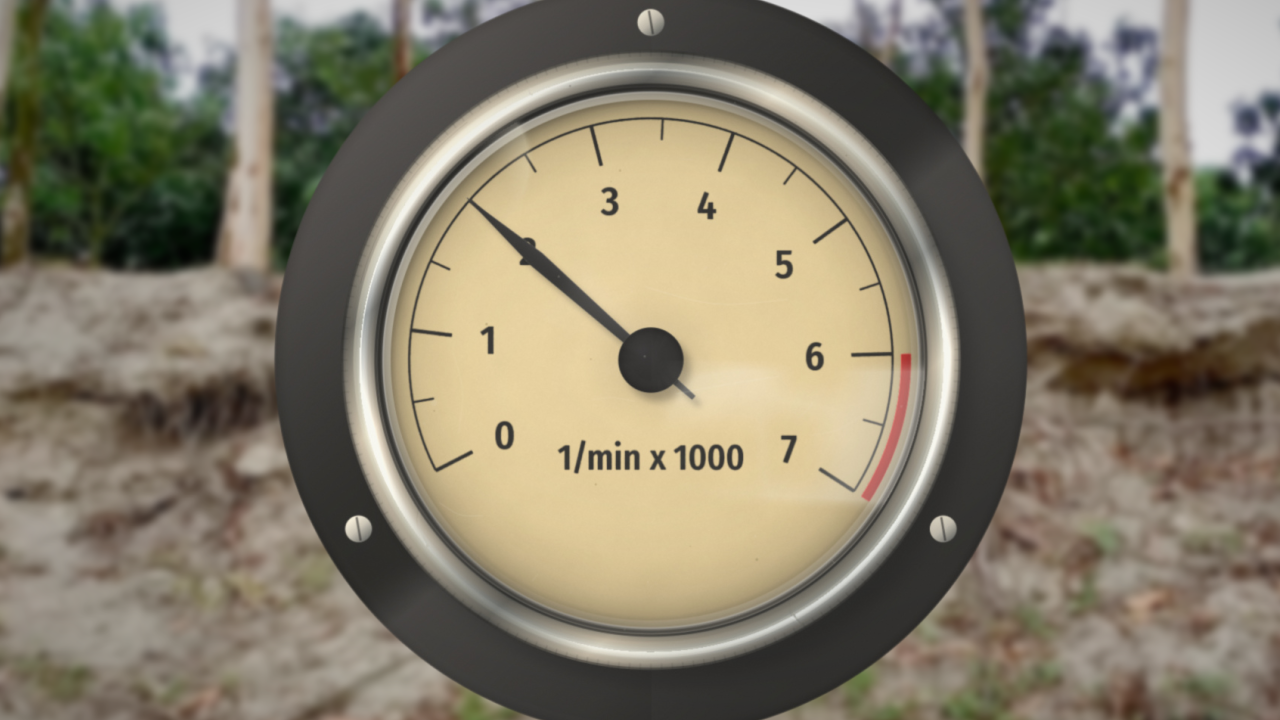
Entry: 2000,rpm
